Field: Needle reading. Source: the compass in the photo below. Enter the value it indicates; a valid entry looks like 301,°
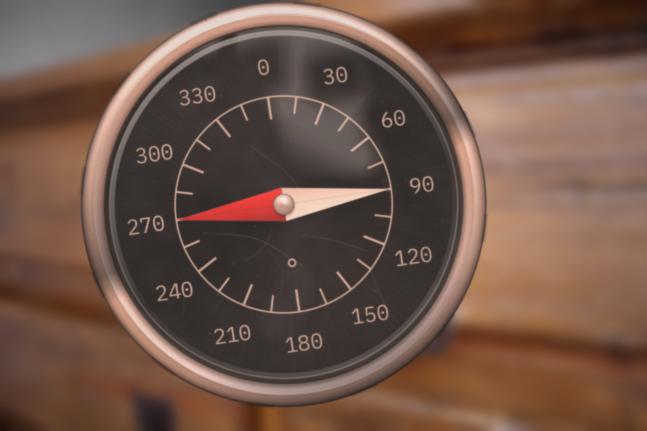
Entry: 270,°
